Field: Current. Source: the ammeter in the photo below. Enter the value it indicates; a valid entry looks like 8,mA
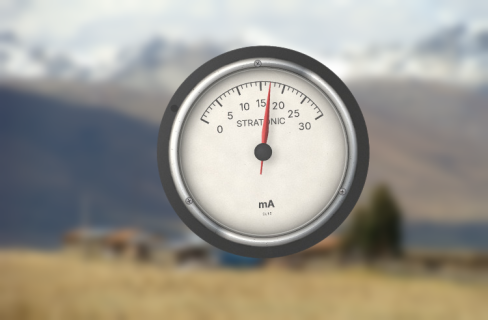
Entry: 17,mA
